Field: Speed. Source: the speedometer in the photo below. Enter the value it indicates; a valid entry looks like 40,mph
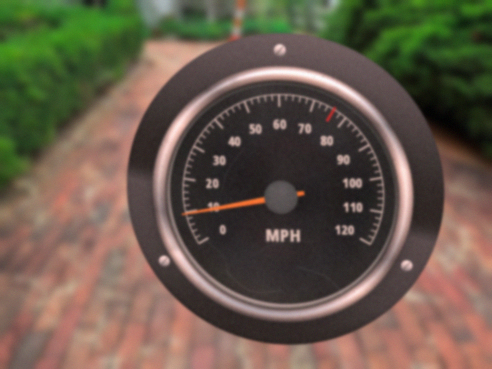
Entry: 10,mph
